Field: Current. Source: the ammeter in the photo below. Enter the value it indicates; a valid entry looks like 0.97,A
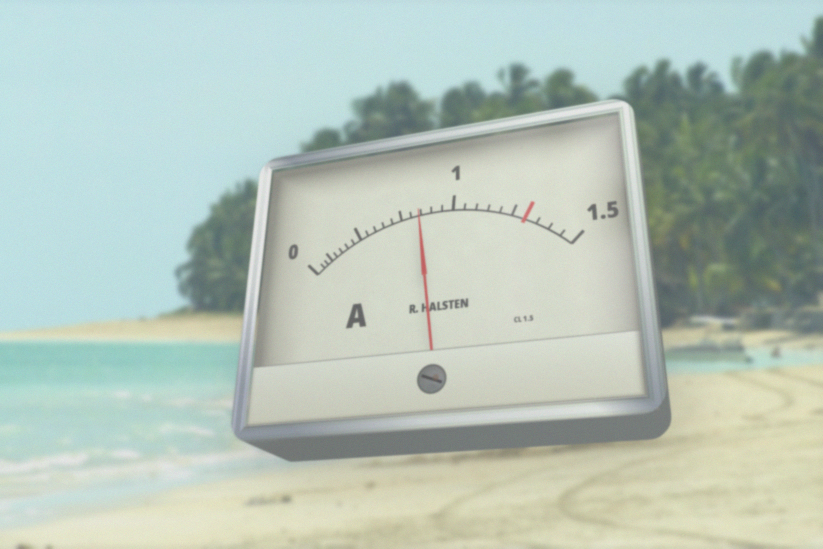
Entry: 0.85,A
